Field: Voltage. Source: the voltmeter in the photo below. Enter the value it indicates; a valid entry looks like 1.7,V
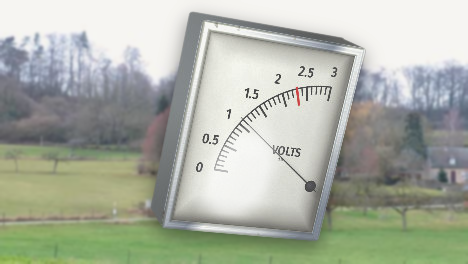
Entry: 1.1,V
